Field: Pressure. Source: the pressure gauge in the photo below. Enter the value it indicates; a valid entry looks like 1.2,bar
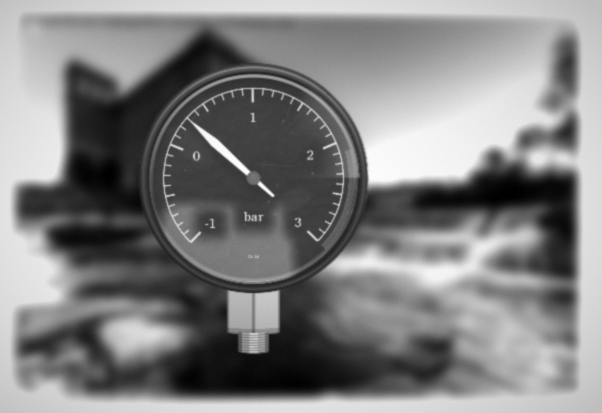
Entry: 0.3,bar
